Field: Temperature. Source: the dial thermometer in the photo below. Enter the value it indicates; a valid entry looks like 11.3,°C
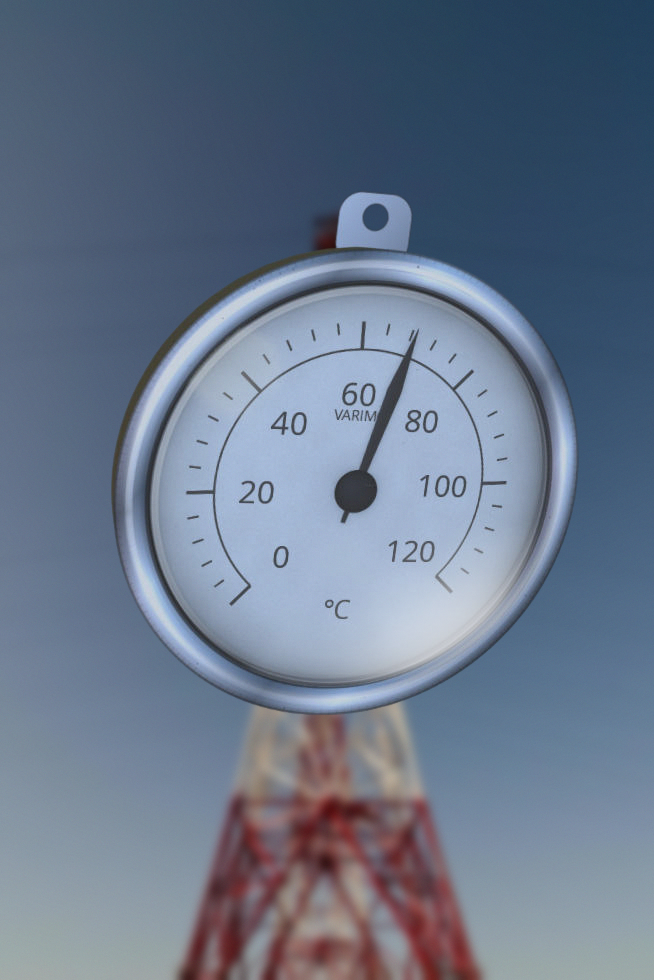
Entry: 68,°C
